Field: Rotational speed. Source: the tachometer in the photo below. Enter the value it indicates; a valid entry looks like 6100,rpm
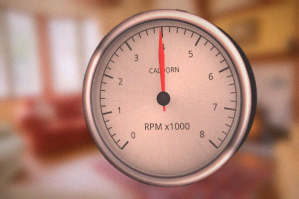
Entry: 4000,rpm
